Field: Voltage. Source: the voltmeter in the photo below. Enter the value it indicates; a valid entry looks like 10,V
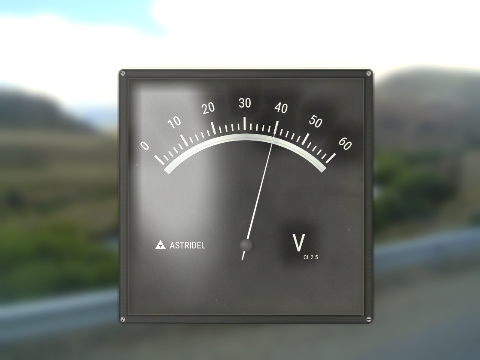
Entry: 40,V
